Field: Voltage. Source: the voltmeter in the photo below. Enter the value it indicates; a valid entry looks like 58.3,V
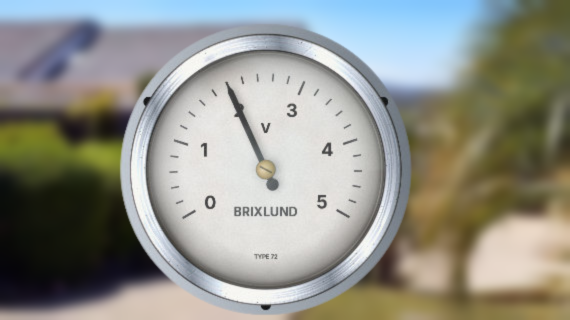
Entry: 2,V
